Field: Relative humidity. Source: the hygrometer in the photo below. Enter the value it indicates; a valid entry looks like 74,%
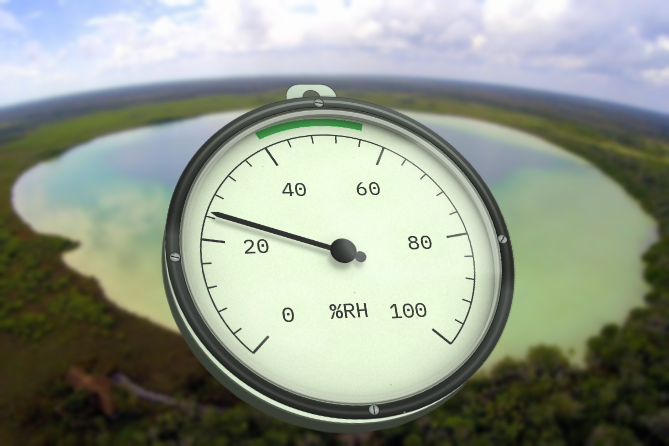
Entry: 24,%
